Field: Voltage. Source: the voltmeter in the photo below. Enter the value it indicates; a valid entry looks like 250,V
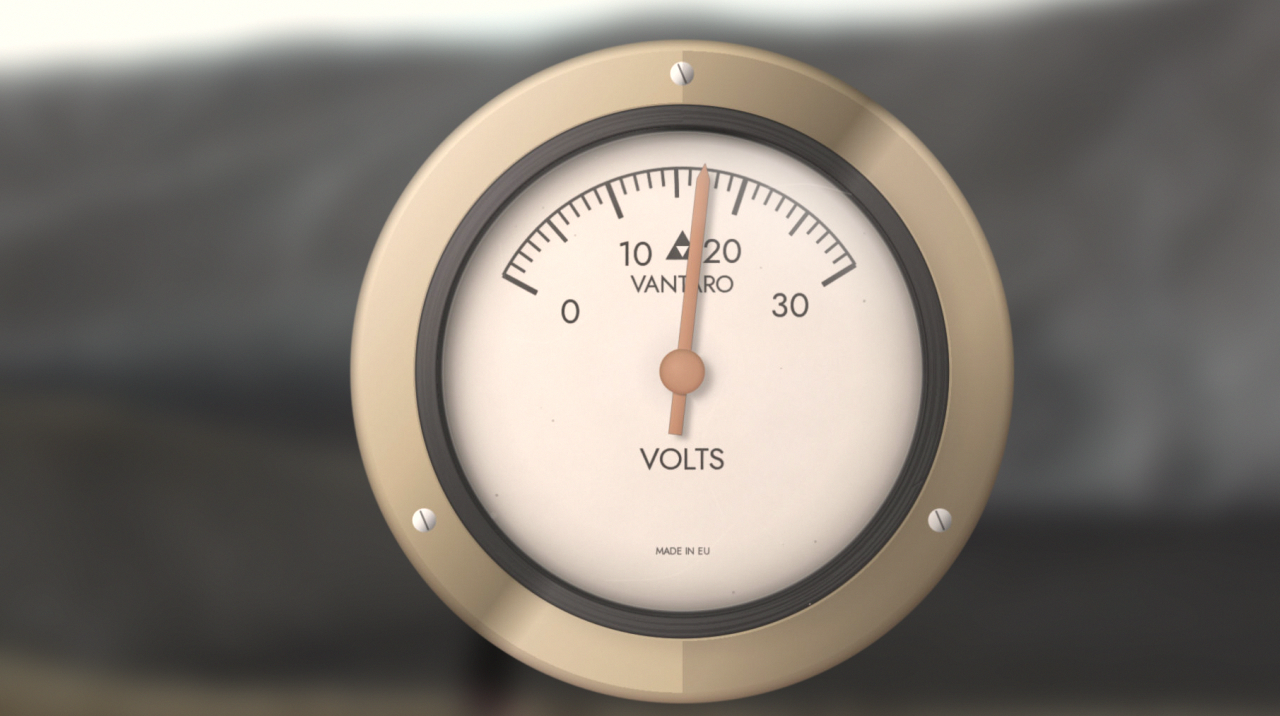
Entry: 17,V
